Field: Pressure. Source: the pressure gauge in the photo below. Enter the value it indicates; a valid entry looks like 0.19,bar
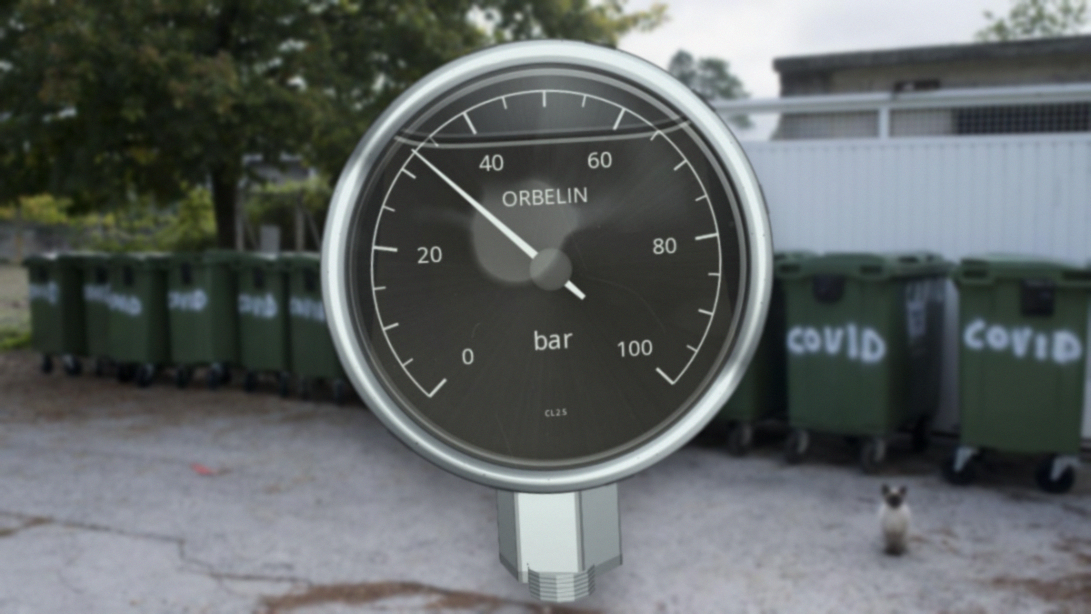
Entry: 32.5,bar
